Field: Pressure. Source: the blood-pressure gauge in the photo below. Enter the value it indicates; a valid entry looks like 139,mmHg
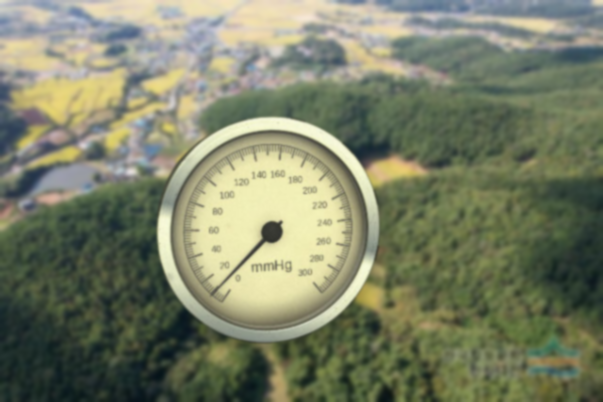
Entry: 10,mmHg
